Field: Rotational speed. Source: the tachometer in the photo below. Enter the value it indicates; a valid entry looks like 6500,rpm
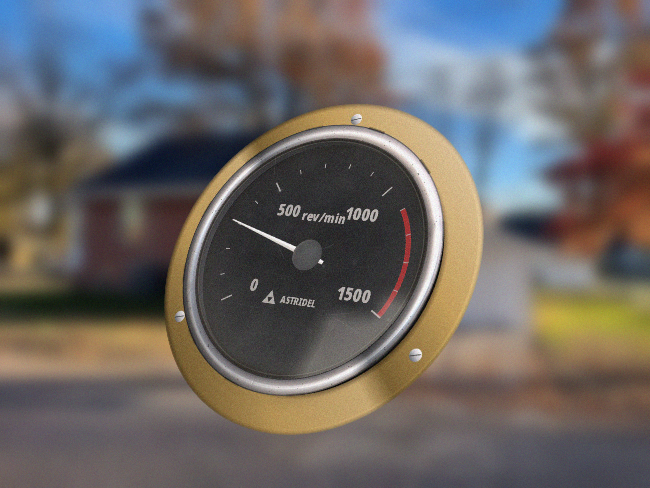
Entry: 300,rpm
